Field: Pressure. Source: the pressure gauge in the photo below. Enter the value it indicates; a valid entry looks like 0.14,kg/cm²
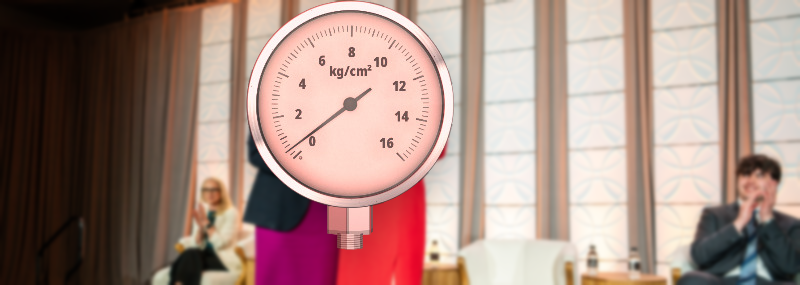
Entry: 0.4,kg/cm²
